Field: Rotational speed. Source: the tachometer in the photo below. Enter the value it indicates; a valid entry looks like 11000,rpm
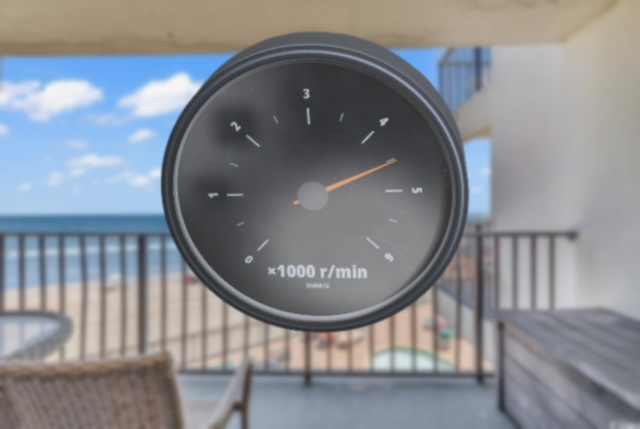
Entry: 4500,rpm
